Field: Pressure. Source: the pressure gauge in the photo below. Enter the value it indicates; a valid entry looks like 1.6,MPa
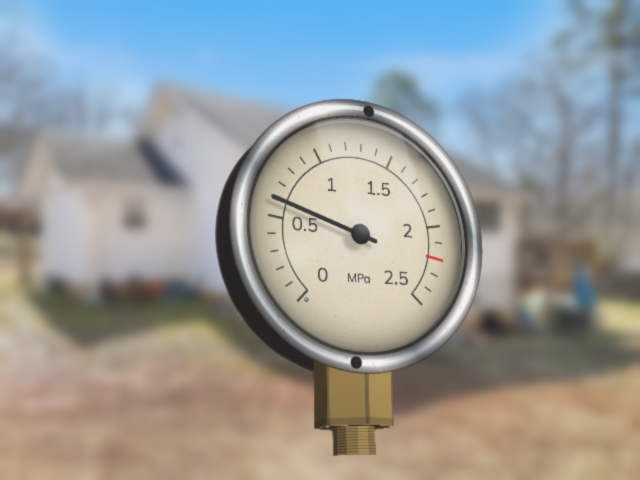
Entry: 0.6,MPa
